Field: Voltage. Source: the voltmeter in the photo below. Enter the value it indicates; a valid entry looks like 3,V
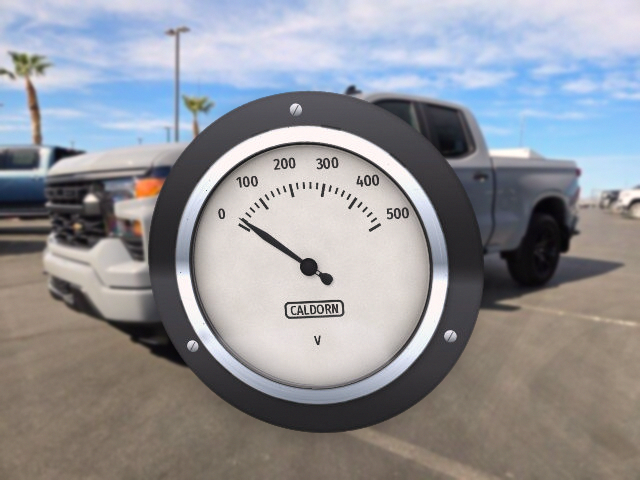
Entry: 20,V
